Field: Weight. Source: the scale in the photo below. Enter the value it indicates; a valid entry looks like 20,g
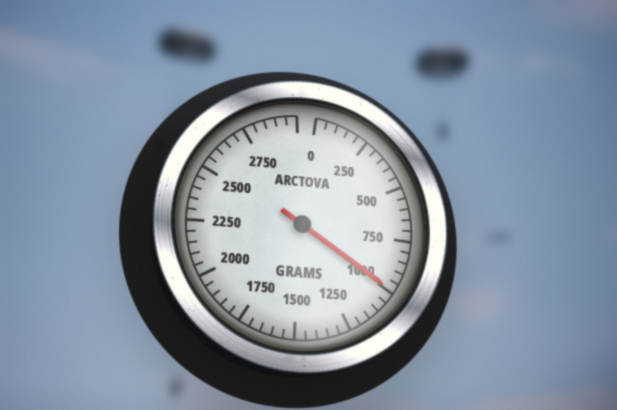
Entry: 1000,g
